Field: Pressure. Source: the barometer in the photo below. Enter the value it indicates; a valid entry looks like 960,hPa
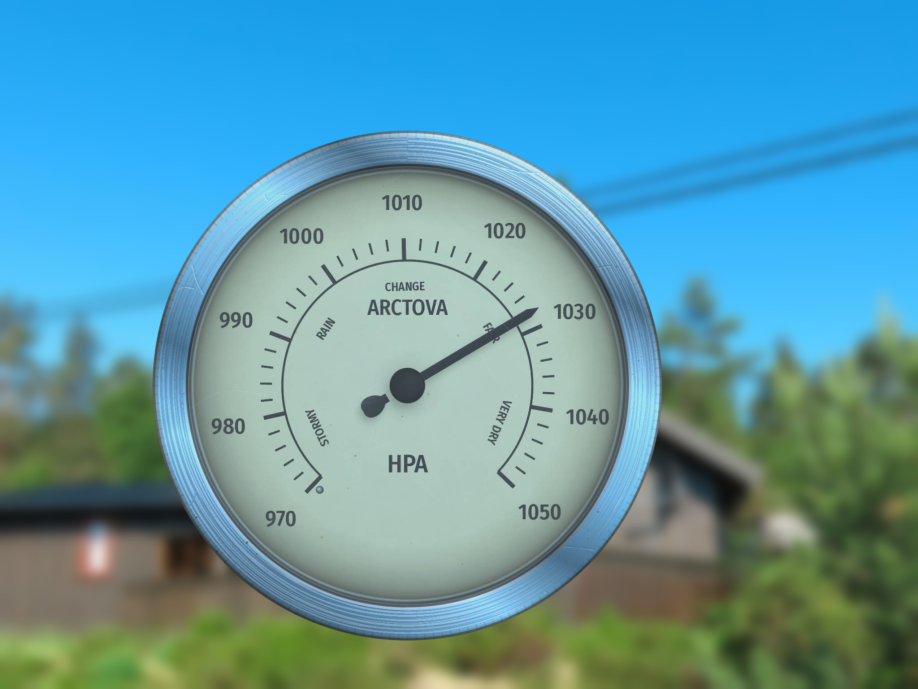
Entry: 1028,hPa
